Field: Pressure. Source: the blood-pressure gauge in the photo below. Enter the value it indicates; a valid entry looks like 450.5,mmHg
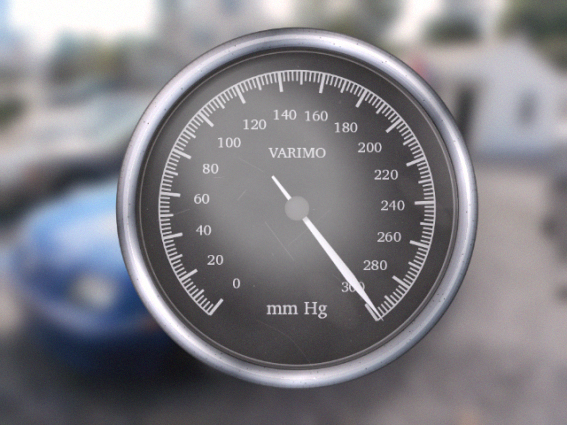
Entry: 298,mmHg
